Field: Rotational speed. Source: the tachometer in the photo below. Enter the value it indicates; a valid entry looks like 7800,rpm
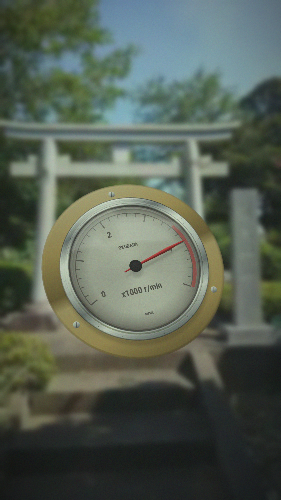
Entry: 4000,rpm
